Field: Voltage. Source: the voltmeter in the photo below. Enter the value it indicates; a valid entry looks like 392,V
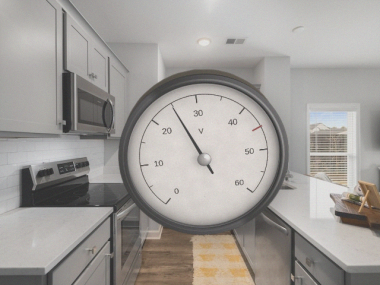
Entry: 25,V
